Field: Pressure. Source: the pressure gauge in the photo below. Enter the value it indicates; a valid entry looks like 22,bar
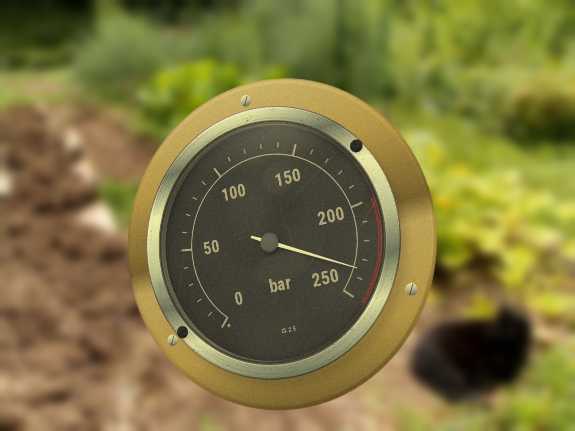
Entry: 235,bar
